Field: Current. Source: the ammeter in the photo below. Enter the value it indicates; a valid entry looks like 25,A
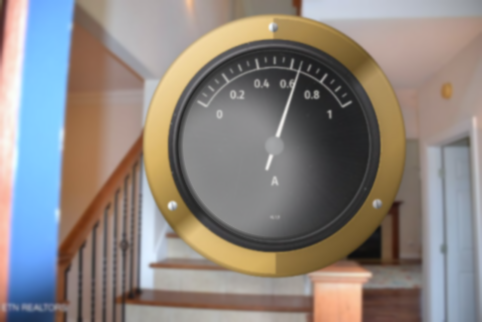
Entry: 0.65,A
